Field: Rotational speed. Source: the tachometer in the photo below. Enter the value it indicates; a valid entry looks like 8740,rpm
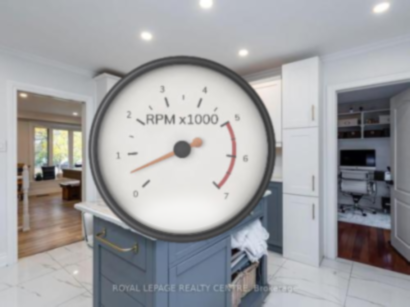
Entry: 500,rpm
